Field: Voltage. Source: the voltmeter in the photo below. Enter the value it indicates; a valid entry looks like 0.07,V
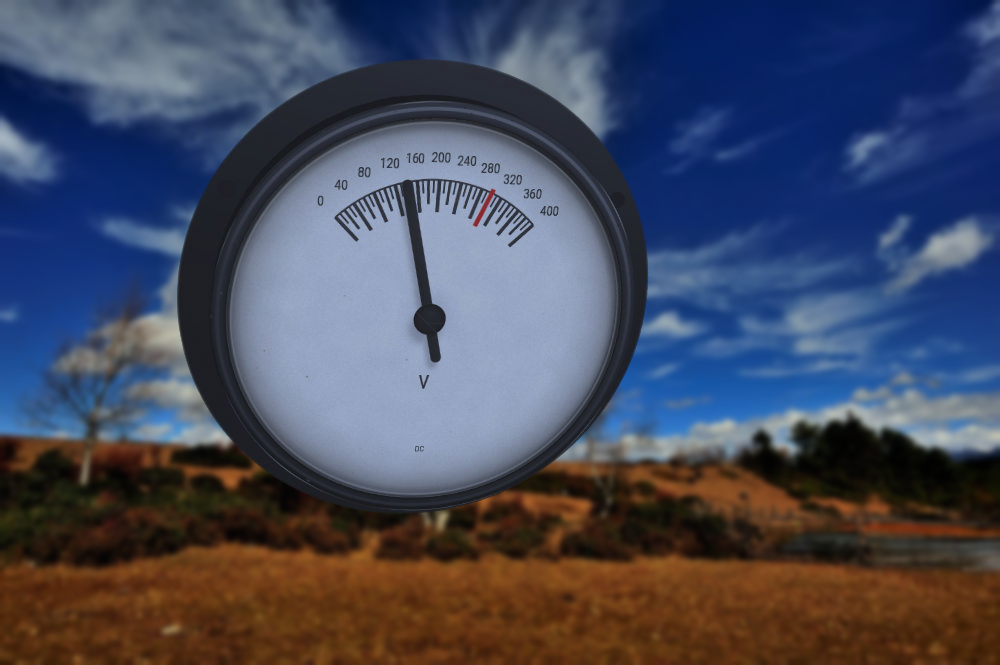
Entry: 140,V
